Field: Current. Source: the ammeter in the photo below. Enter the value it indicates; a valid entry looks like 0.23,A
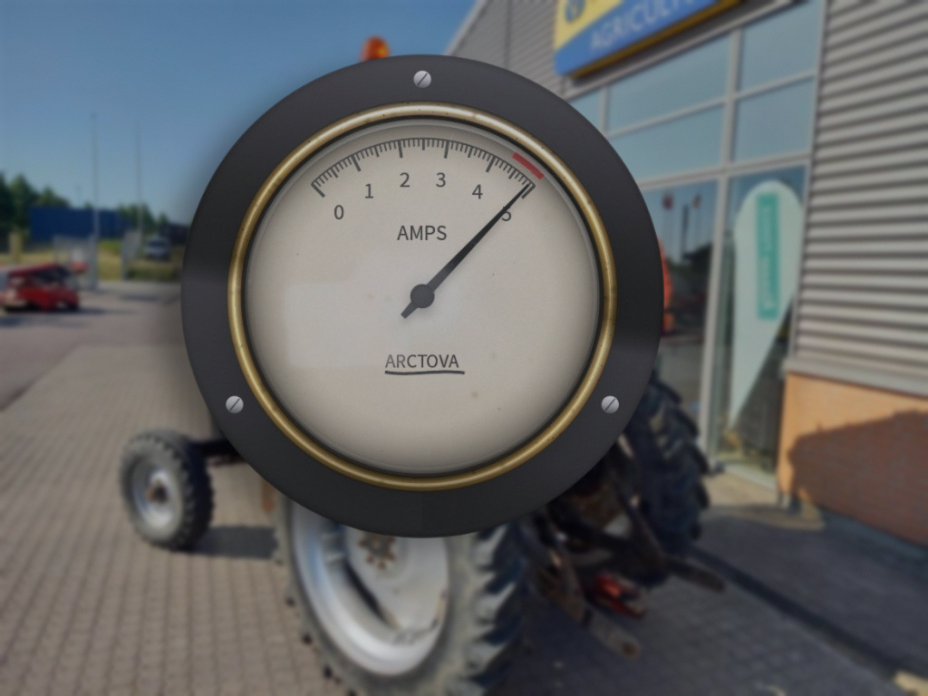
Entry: 4.9,A
